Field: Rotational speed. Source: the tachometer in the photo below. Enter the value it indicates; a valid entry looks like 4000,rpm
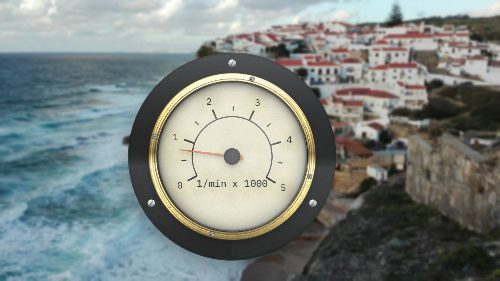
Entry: 750,rpm
